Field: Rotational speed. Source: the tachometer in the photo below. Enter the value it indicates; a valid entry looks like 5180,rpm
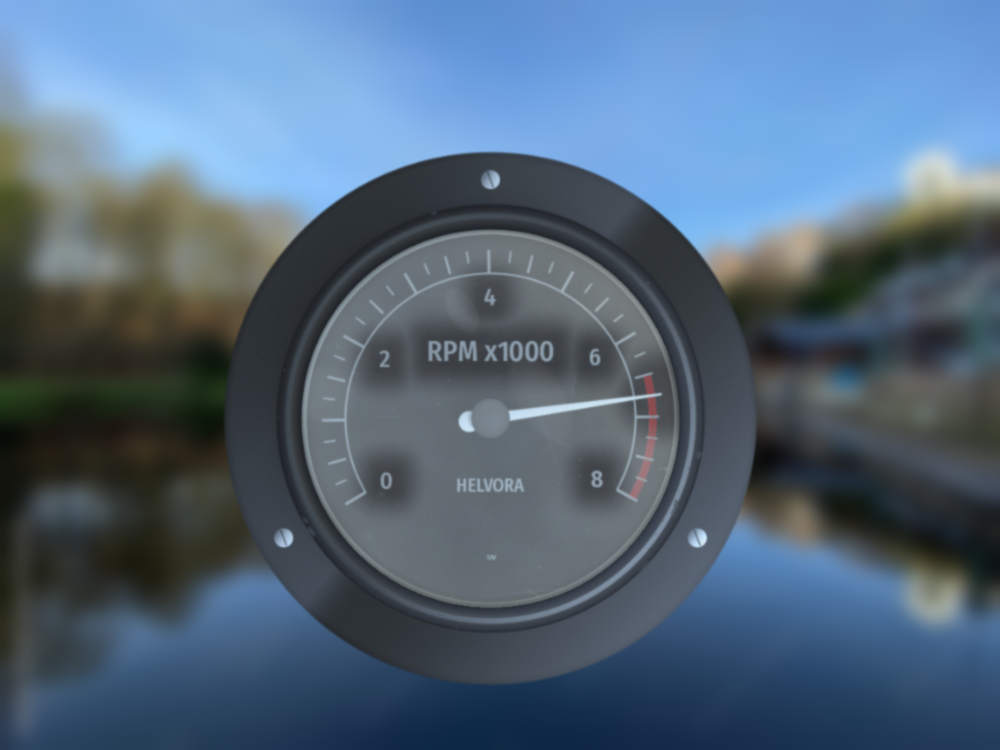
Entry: 6750,rpm
